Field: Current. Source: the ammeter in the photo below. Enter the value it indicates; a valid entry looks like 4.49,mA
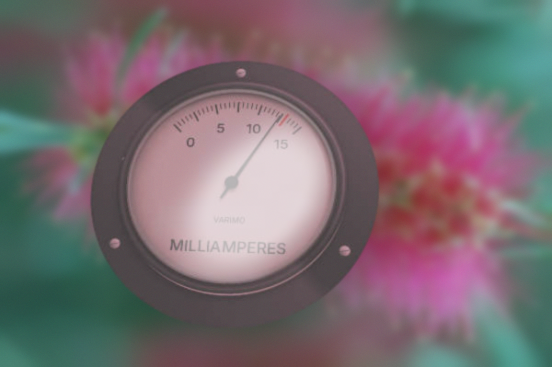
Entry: 12.5,mA
